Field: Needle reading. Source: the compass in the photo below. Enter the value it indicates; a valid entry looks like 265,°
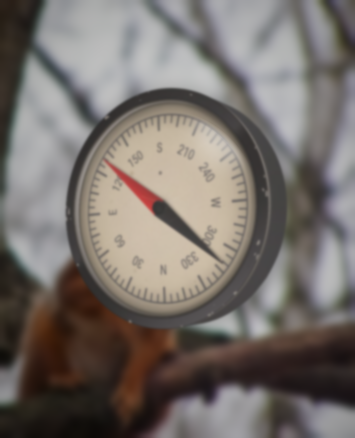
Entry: 130,°
